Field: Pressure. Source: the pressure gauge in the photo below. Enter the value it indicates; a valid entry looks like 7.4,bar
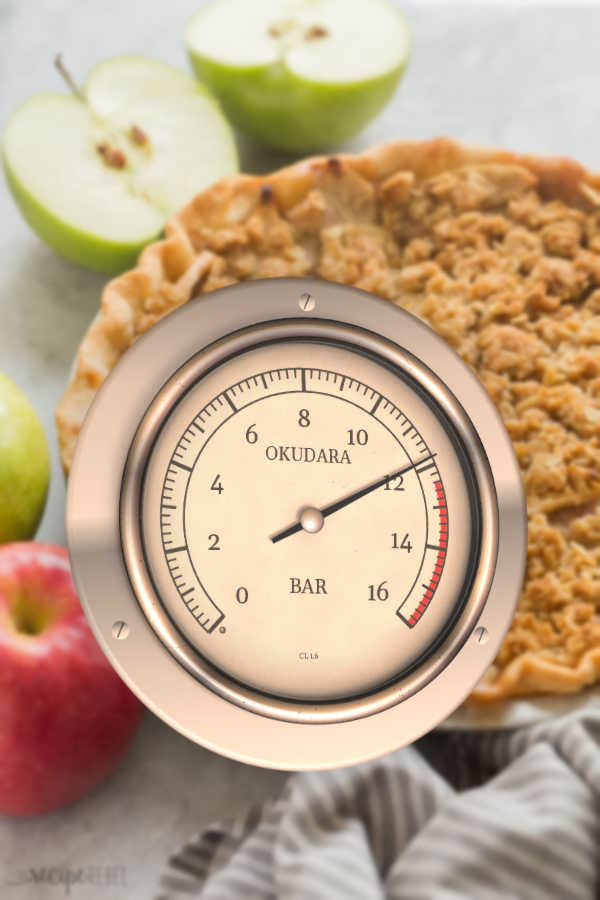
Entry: 11.8,bar
